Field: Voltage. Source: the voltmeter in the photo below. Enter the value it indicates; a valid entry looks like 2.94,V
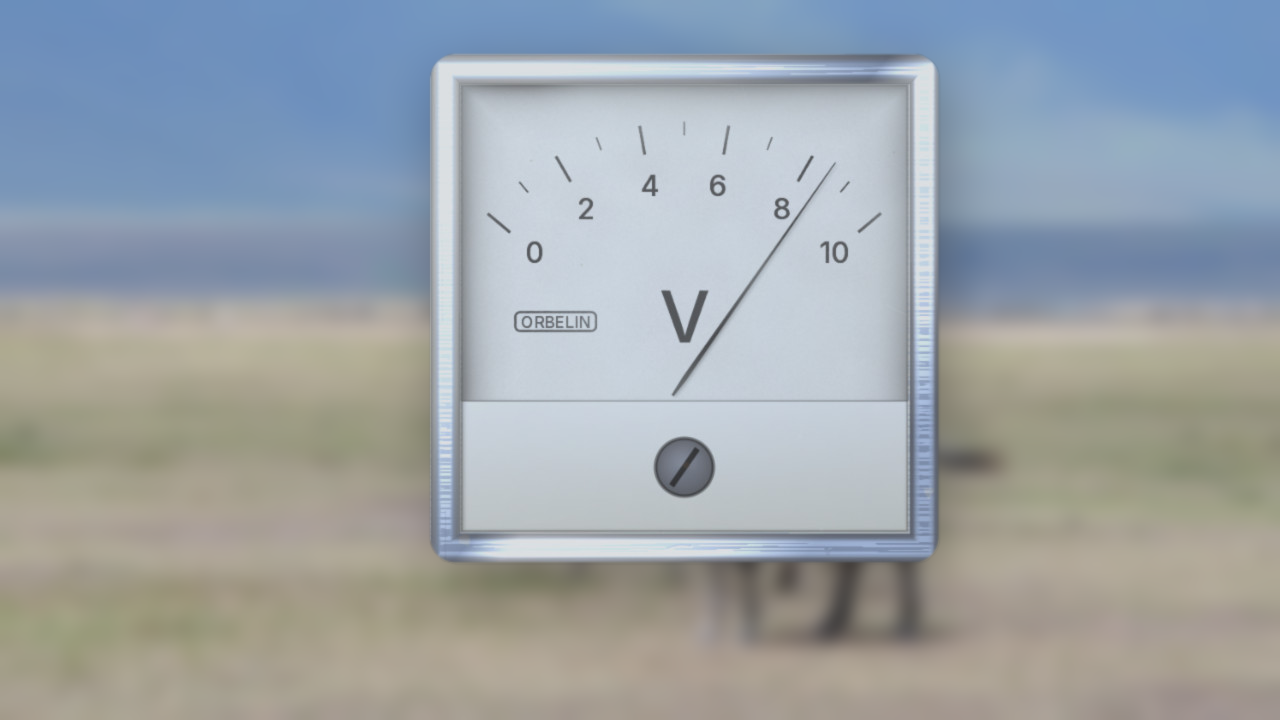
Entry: 8.5,V
